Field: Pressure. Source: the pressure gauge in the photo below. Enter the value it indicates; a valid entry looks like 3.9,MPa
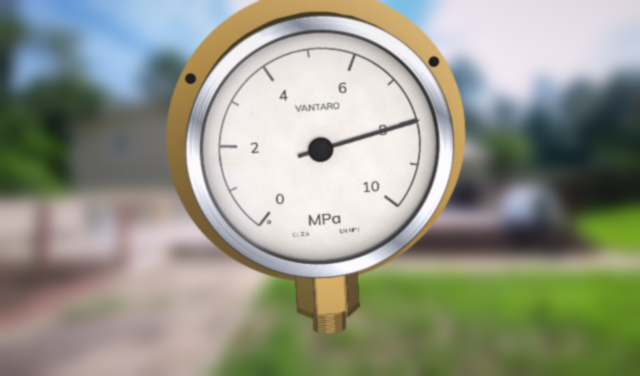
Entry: 8,MPa
